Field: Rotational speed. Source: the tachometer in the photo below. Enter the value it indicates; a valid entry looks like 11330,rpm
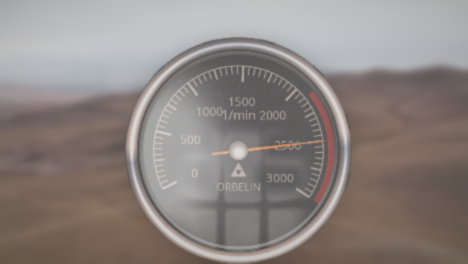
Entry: 2500,rpm
